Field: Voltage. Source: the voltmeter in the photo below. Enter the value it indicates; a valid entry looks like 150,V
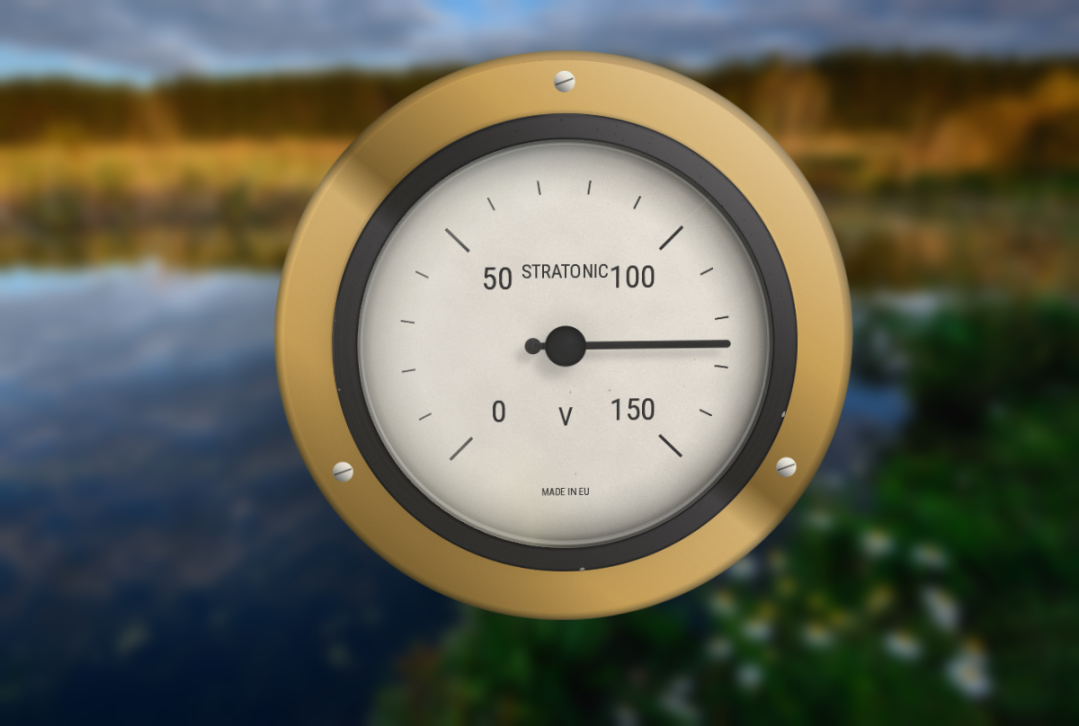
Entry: 125,V
